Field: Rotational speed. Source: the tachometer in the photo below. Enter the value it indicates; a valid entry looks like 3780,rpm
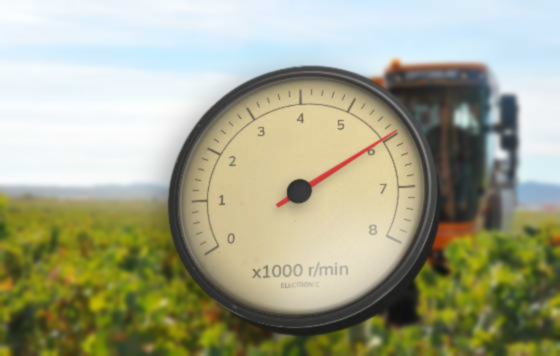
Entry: 6000,rpm
